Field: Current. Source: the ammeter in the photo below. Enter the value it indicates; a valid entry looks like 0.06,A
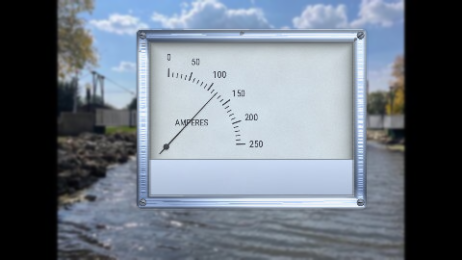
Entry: 120,A
